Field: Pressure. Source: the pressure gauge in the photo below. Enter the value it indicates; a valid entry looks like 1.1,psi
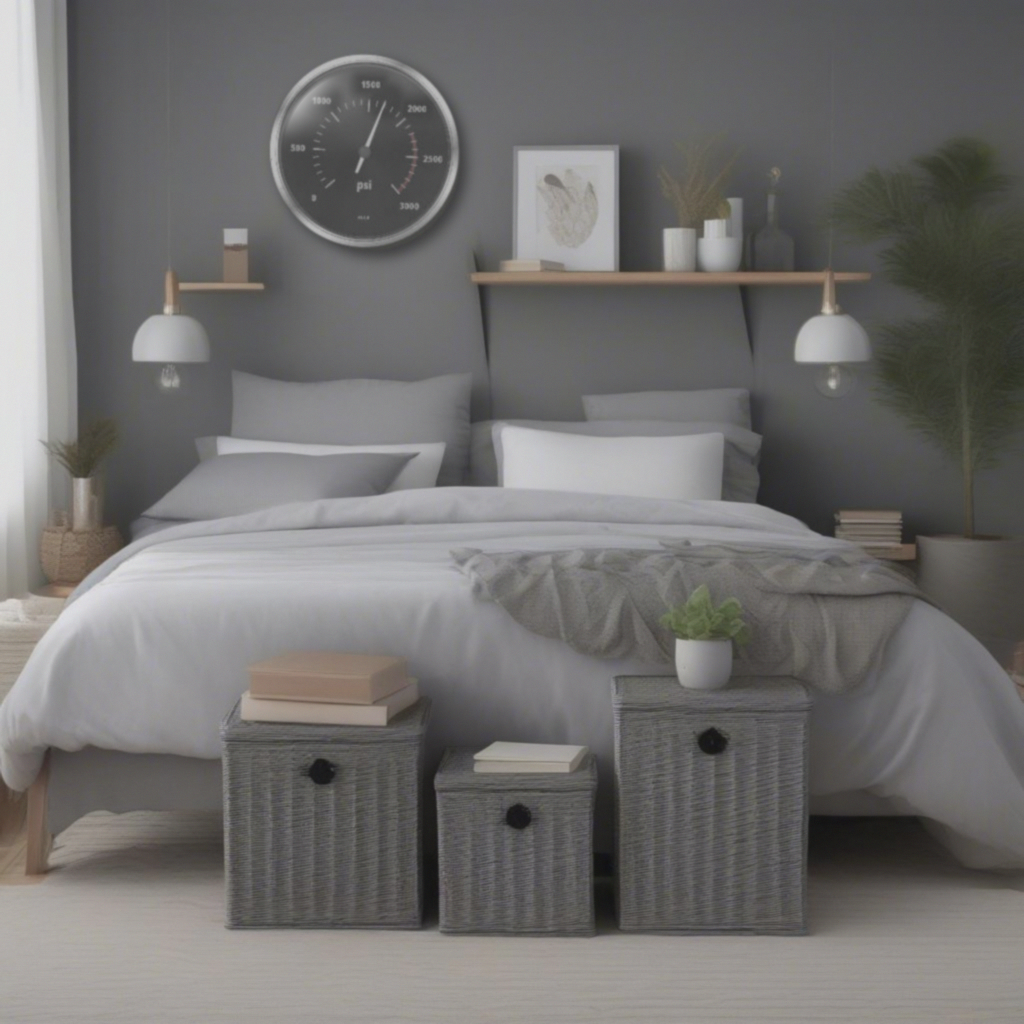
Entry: 1700,psi
